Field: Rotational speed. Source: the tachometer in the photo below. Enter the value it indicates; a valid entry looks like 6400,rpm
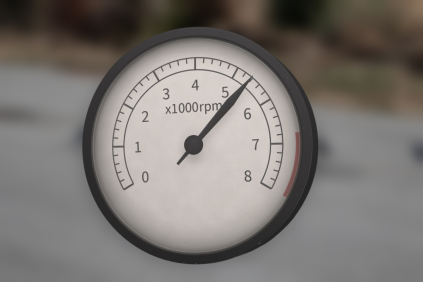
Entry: 5400,rpm
